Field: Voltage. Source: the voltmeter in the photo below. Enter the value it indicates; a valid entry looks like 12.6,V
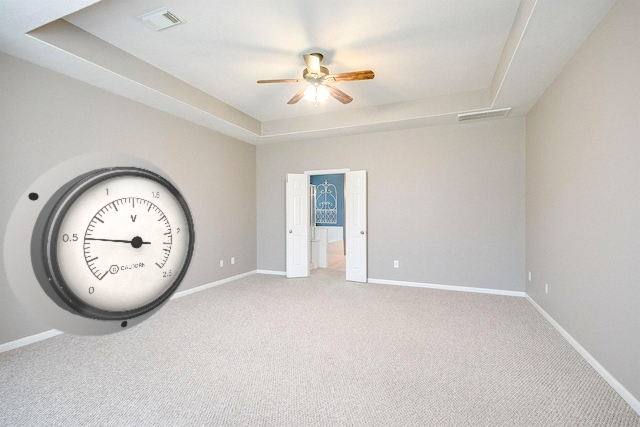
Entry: 0.5,V
